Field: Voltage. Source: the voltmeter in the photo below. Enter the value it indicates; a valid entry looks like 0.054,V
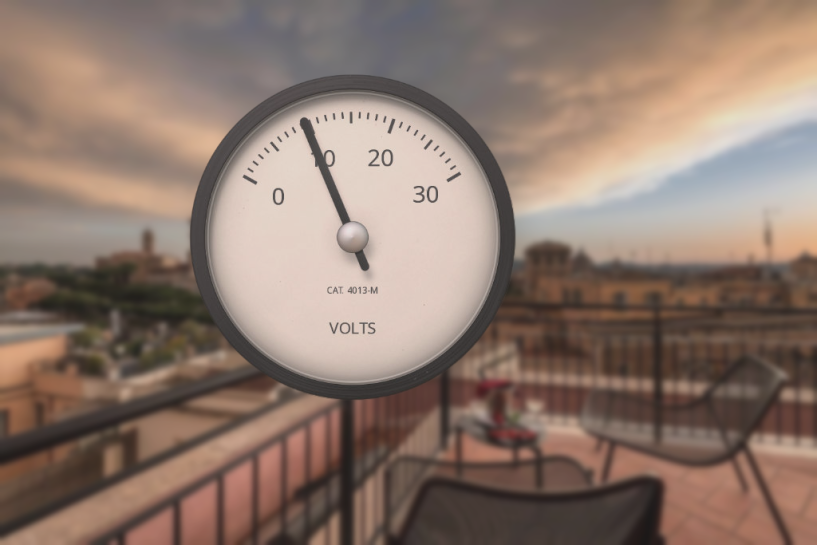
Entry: 9.5,V
